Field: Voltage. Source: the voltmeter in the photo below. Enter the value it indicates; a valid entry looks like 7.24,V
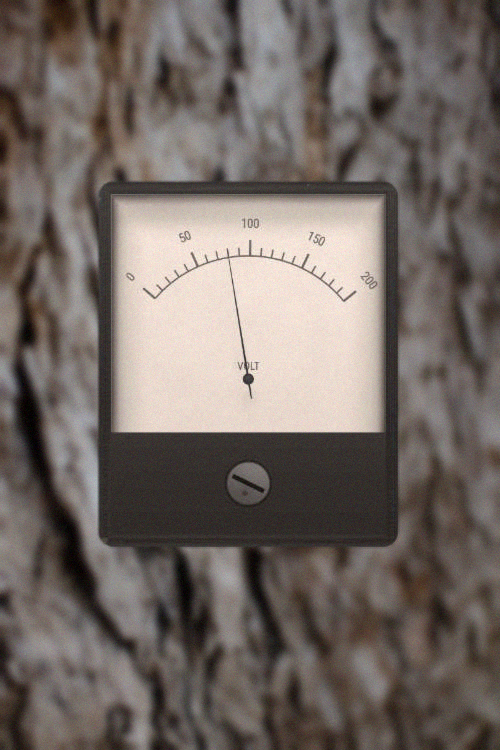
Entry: 80,V
